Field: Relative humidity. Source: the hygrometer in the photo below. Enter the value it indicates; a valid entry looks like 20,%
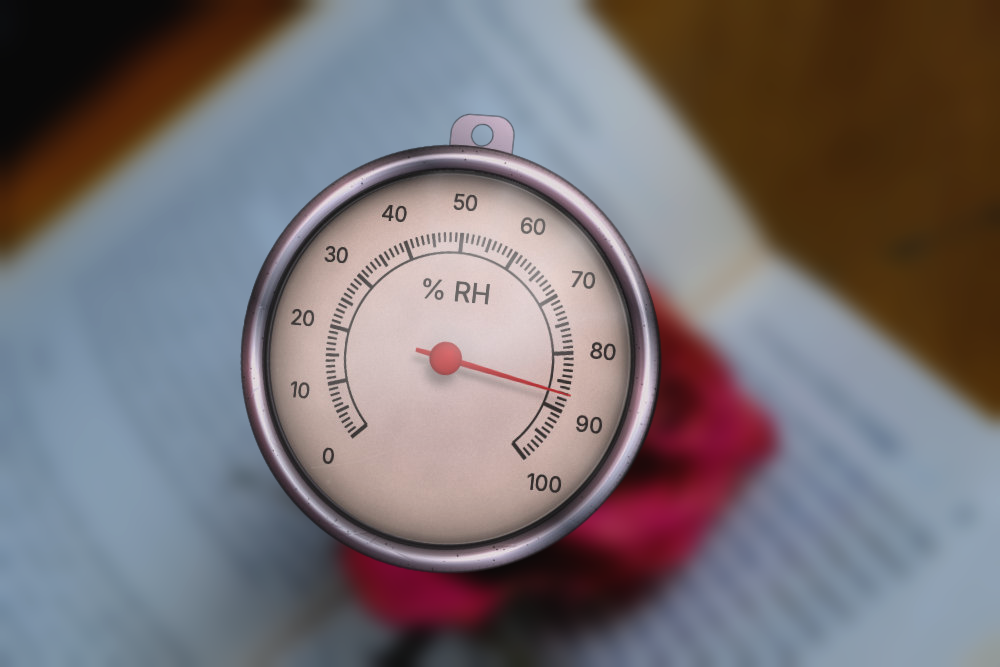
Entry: 87,%
